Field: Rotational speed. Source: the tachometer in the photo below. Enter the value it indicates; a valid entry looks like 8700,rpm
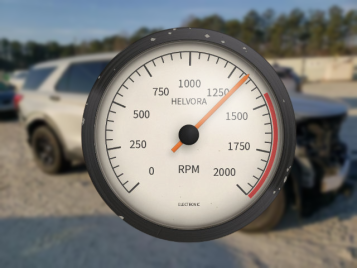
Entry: 1325,rpm
